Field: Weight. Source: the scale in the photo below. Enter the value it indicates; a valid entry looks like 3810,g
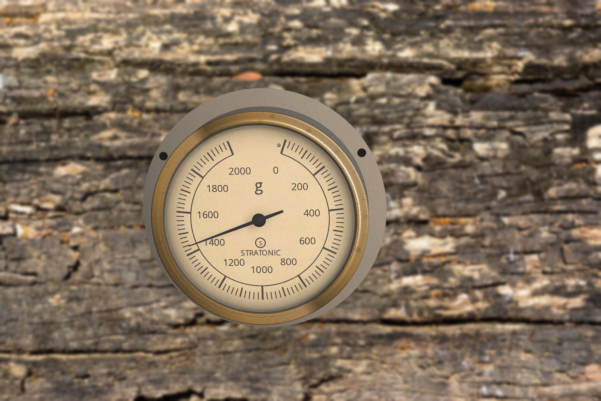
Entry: 1440,g
